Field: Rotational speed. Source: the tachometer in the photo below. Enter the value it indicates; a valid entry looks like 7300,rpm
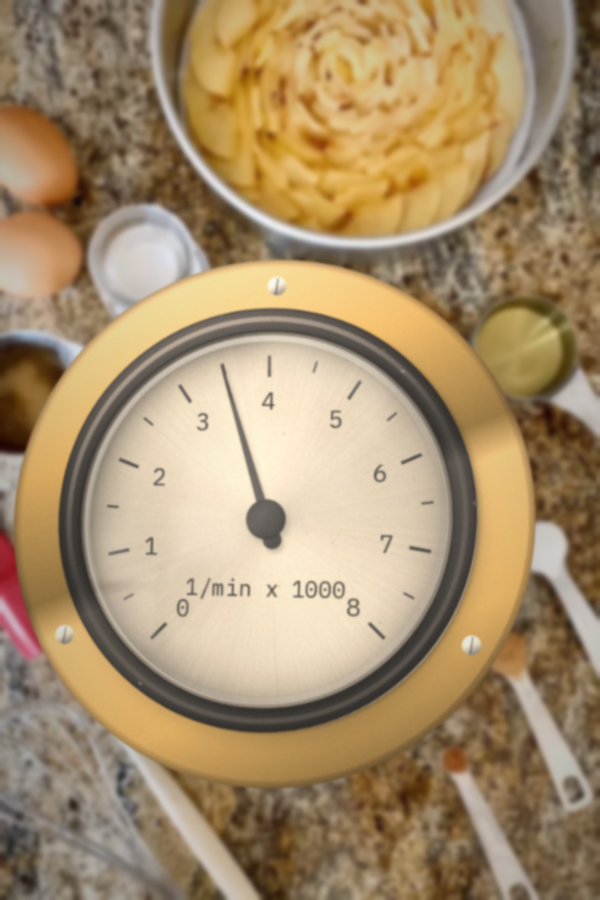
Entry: 3500,rpm
